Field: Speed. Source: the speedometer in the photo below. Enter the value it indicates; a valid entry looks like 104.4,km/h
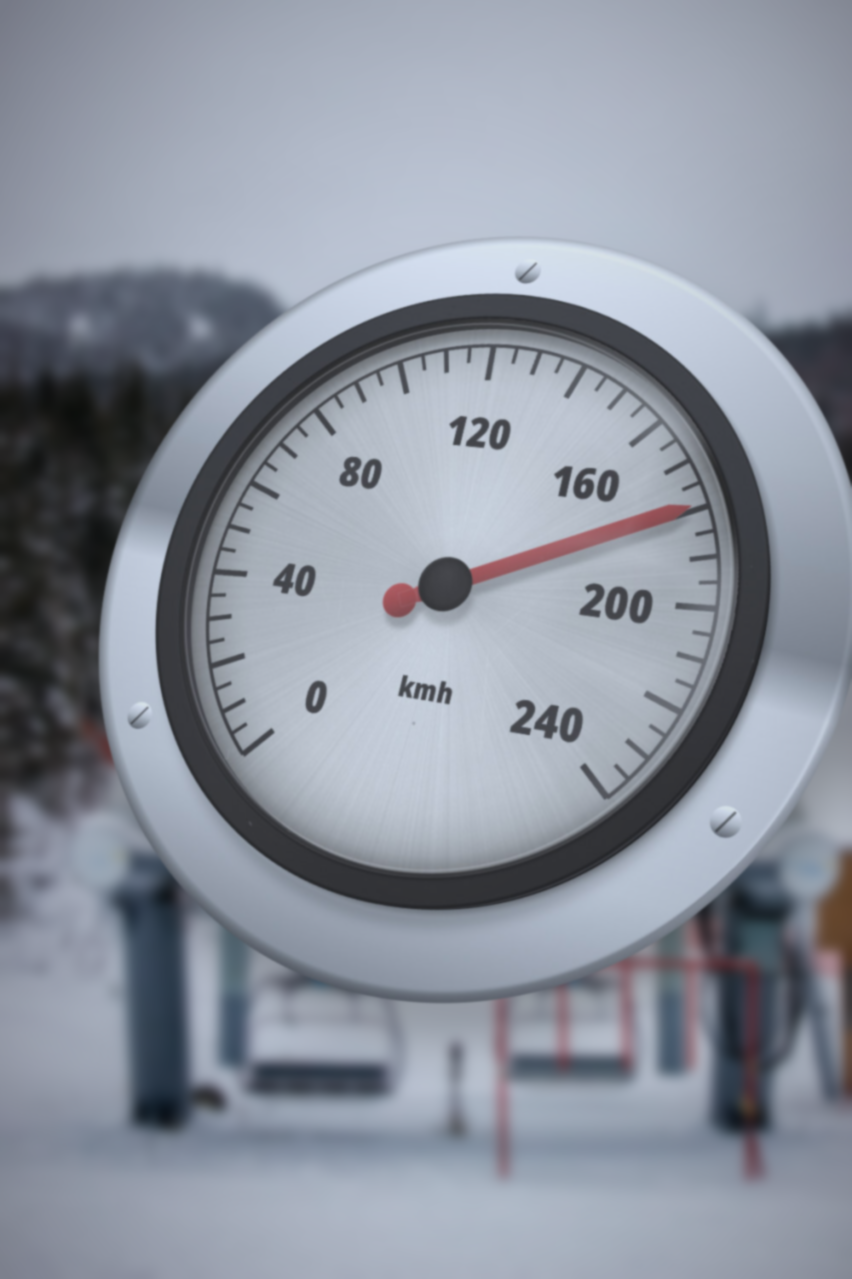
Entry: 180,km/h
